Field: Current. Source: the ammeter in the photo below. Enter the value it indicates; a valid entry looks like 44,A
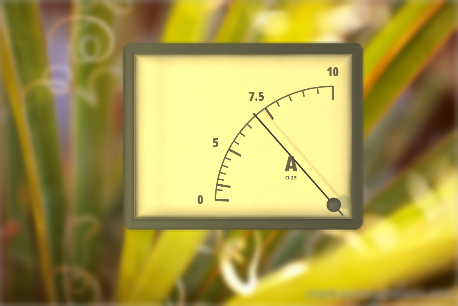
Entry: 7,A
